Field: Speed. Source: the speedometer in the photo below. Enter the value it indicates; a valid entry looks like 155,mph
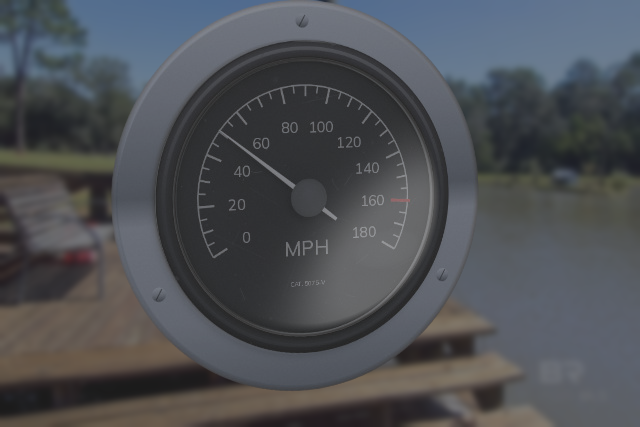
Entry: 50,mph
